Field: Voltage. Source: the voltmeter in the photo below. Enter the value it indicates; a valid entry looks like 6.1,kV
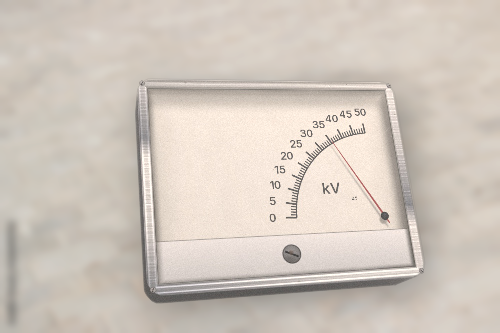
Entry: 35,kV
